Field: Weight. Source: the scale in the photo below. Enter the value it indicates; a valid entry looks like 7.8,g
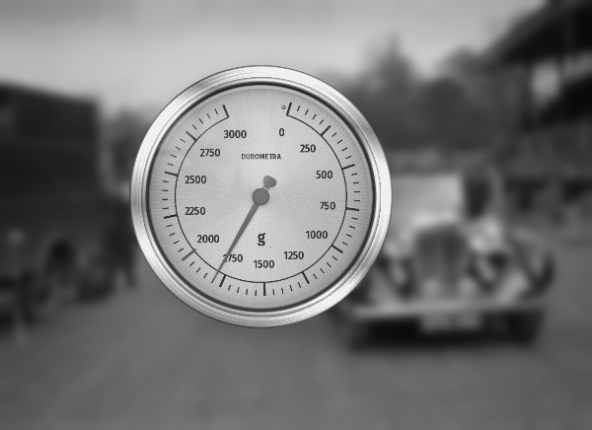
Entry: 1800,g
